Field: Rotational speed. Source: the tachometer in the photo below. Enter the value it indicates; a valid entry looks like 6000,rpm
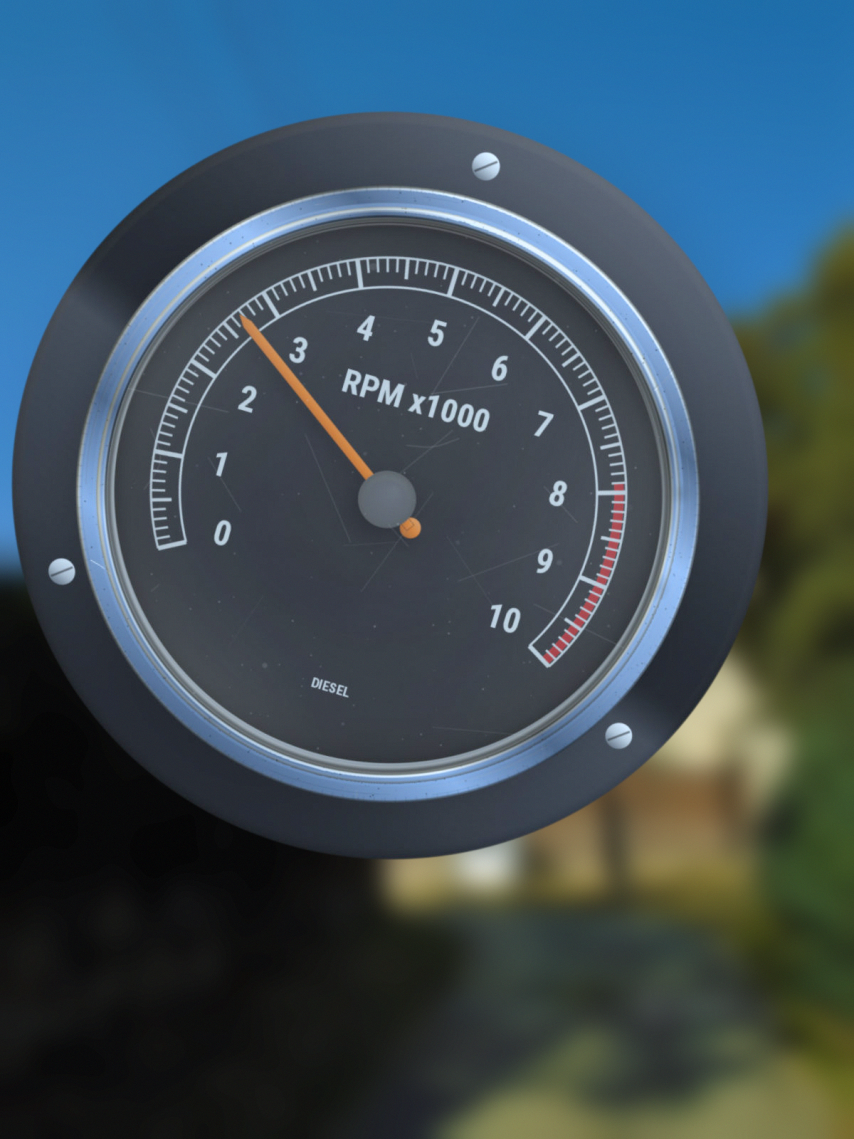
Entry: 2700,rpm
